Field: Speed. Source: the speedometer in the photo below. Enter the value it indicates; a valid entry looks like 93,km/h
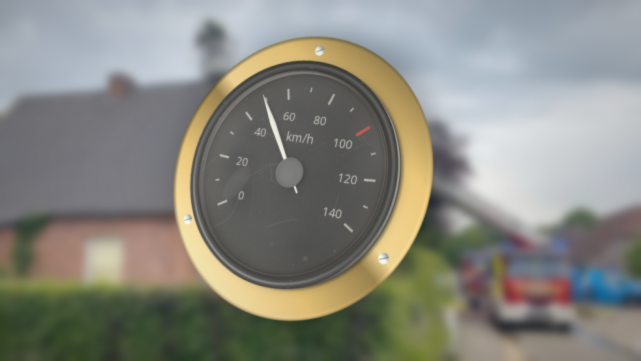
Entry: 50,km/h
